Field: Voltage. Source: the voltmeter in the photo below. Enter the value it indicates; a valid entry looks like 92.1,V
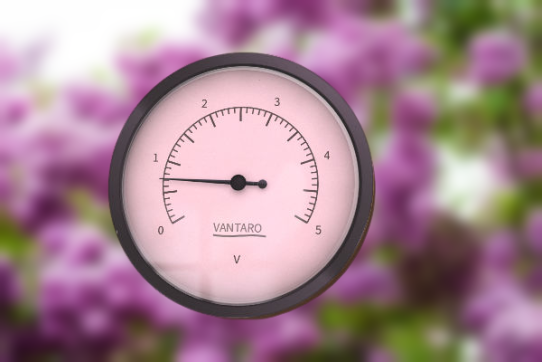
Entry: 0.7,V
